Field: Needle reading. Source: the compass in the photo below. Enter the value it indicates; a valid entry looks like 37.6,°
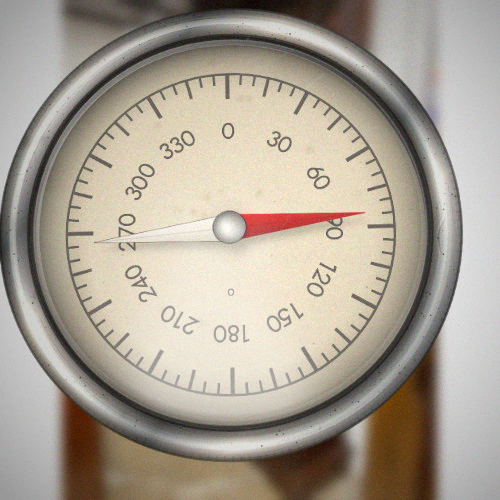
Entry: 85,°
